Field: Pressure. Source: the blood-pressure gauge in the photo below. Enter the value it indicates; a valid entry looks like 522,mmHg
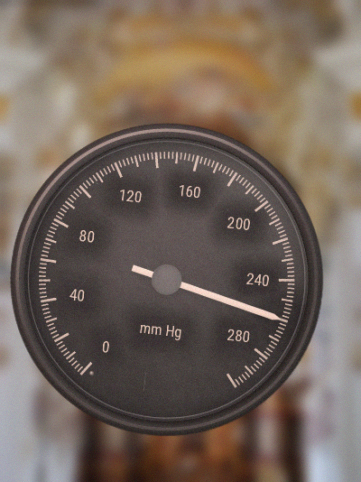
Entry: 260,mmHg
